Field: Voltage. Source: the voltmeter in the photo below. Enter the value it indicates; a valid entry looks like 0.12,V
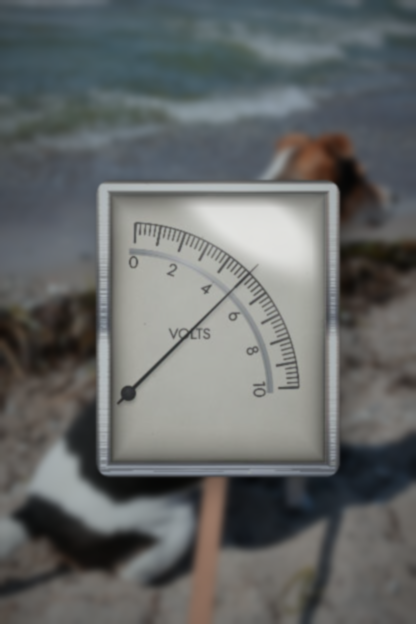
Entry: 5,V
